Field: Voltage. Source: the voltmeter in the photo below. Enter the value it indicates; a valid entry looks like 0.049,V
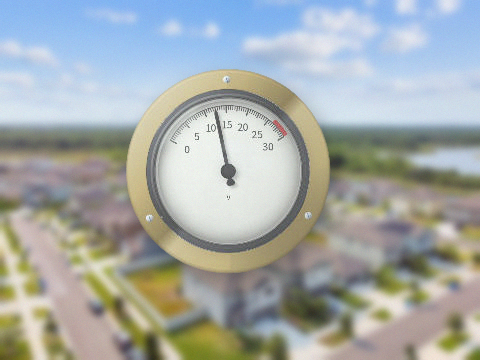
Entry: 12.5,V
